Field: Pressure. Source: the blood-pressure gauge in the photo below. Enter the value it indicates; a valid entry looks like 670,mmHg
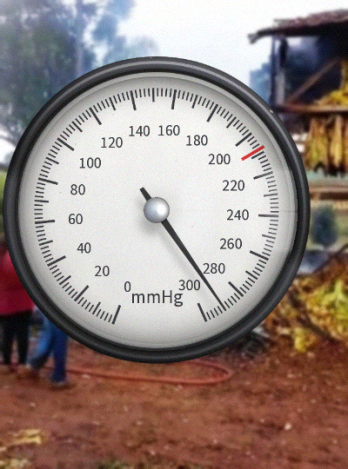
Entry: 290,mmHg
